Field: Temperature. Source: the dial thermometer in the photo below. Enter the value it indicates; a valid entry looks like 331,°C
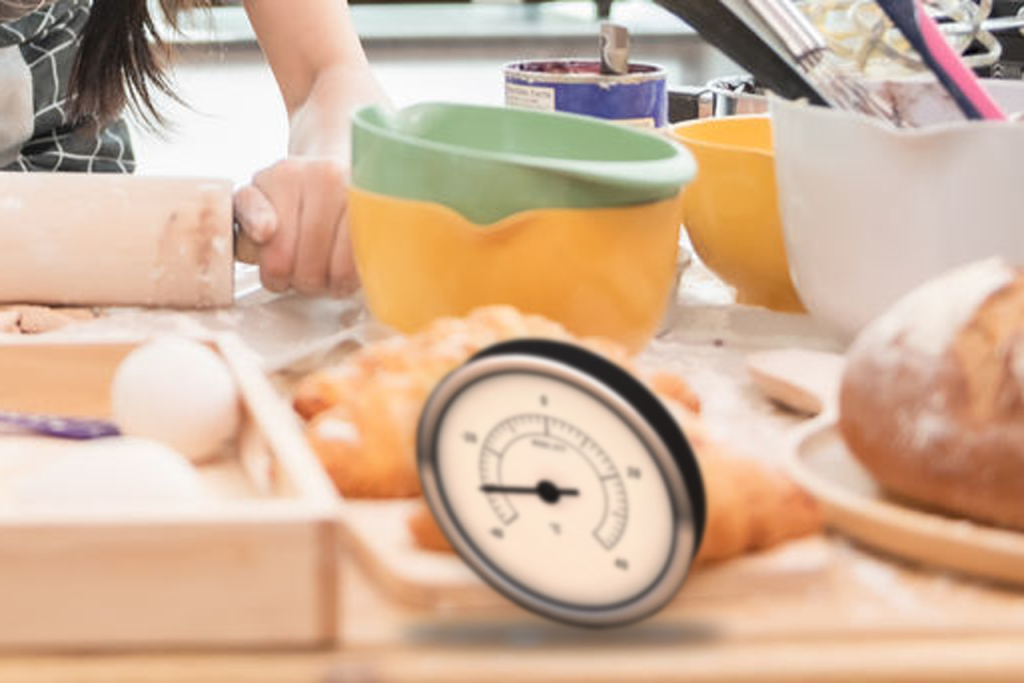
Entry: -30,°C
